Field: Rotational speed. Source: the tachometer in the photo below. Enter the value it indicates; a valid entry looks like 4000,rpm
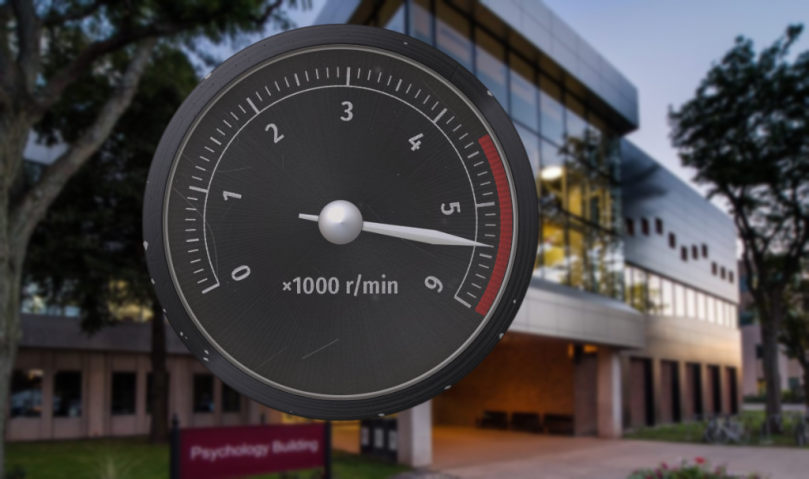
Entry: 5400,rpm
